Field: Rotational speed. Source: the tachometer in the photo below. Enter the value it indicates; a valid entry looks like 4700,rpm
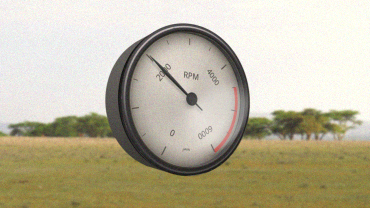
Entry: 2000,rpm
